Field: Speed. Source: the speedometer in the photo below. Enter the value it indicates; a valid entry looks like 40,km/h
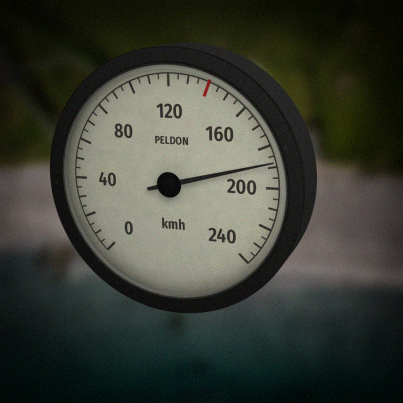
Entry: 187.5,km/h
